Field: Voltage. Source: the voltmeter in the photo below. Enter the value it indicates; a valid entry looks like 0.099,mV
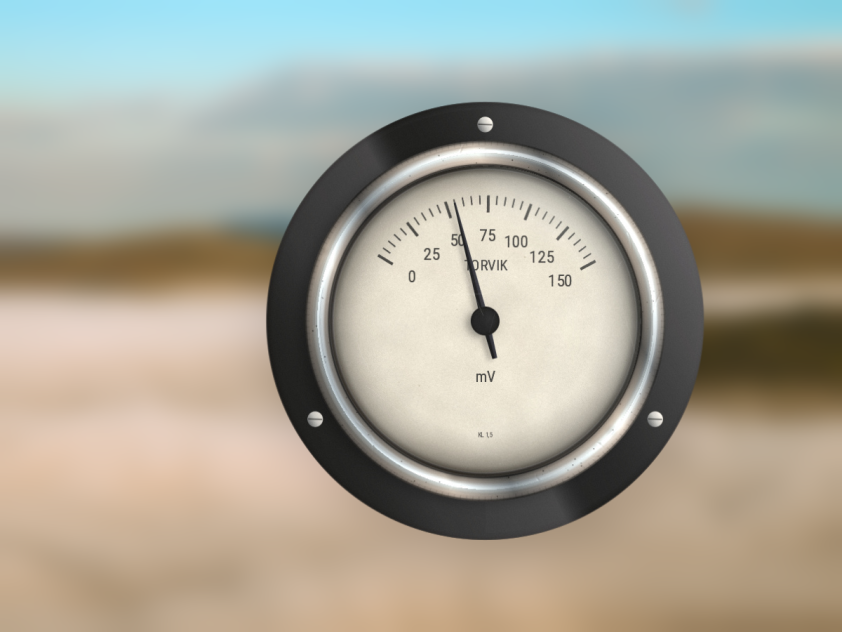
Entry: 55,mV
